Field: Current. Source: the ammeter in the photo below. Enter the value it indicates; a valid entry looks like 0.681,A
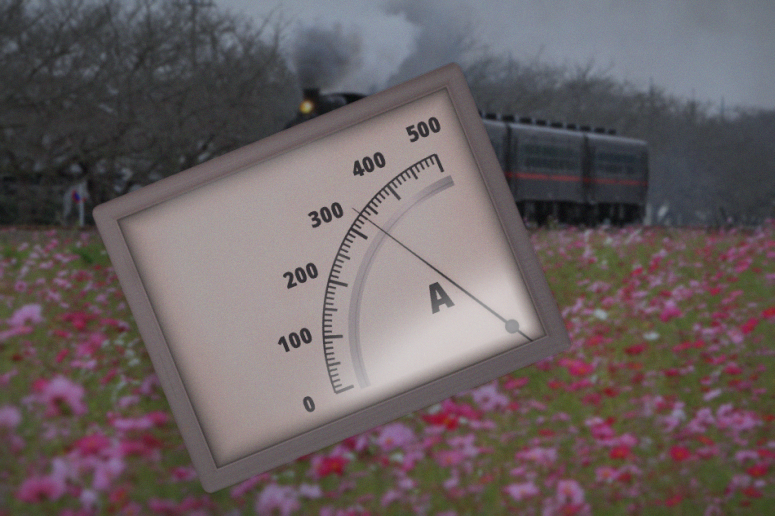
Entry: 330,A
